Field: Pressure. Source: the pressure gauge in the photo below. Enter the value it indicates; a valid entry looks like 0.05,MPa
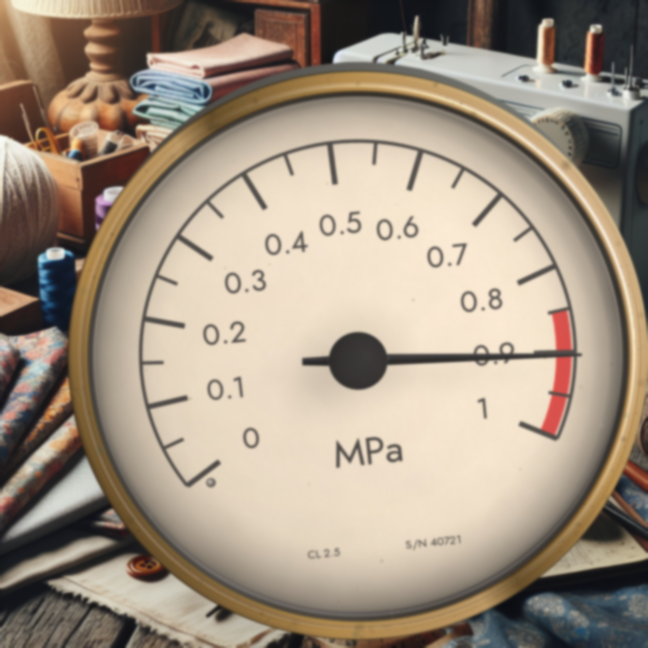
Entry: 0.9,MPa
